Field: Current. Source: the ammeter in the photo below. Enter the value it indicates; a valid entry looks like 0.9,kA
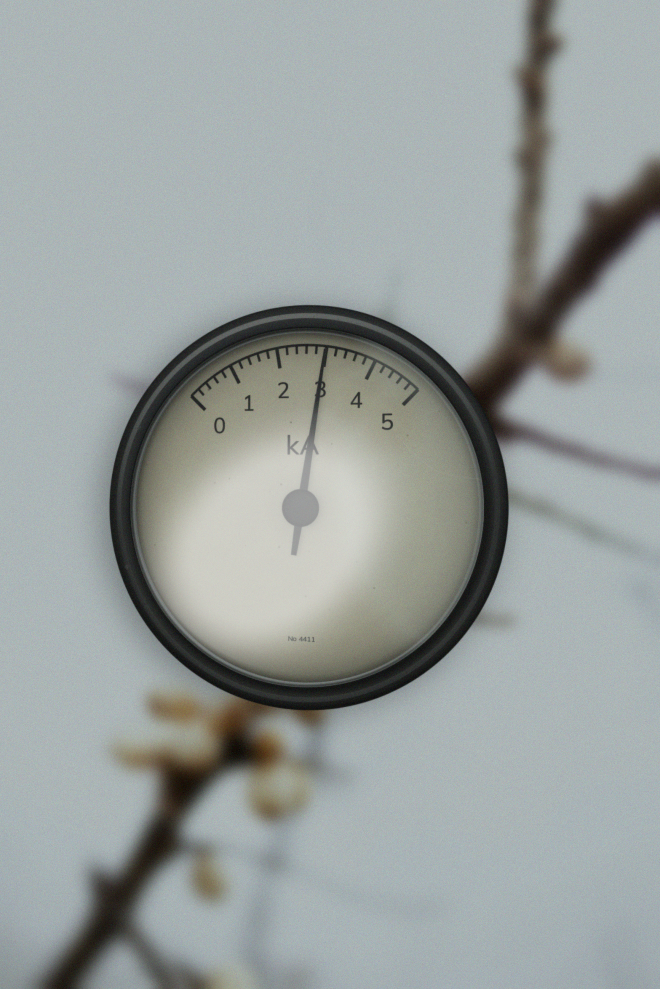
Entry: 3,kA
